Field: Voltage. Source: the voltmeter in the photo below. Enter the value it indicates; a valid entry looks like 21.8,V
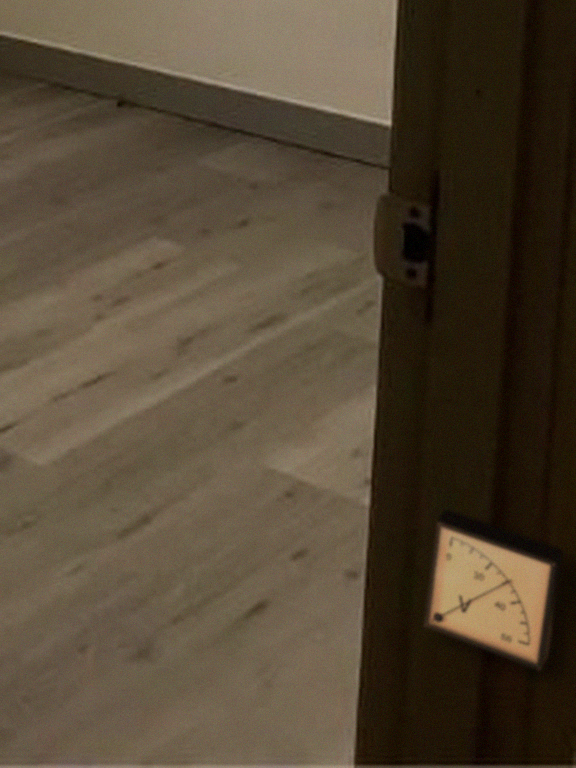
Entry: 30,V
